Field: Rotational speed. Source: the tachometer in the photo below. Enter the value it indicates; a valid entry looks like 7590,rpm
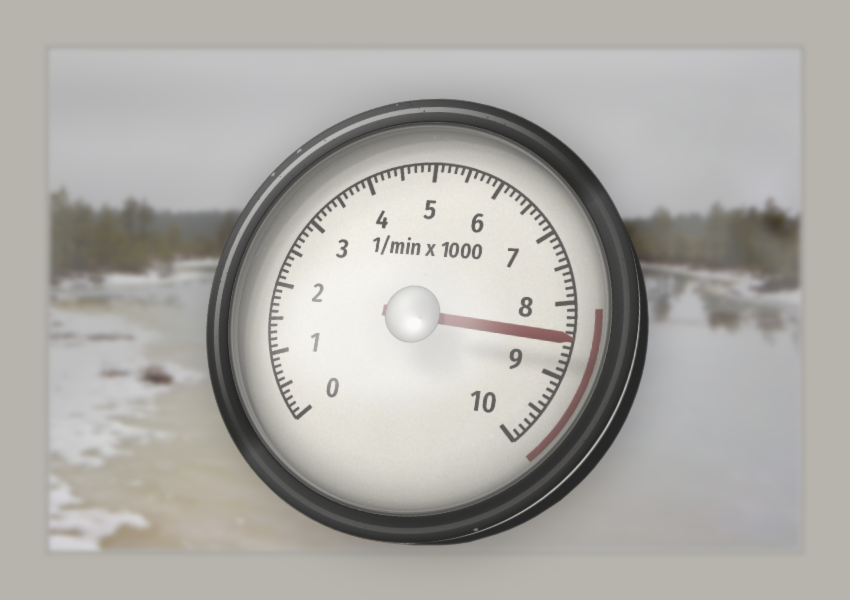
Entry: 8500,rpm
